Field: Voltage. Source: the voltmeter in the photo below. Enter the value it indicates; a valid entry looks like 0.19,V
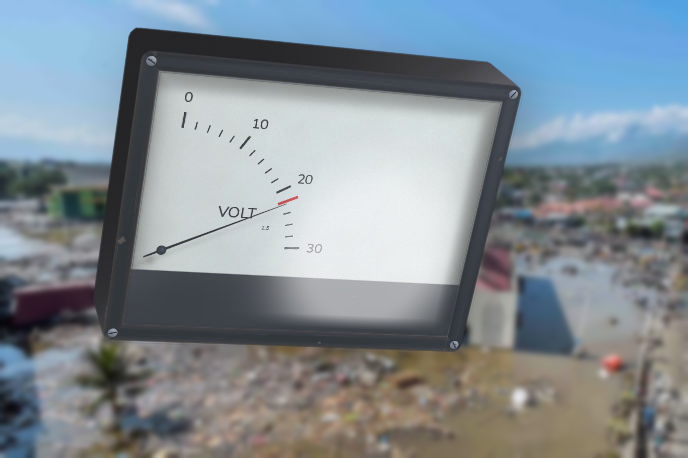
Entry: 22,V
